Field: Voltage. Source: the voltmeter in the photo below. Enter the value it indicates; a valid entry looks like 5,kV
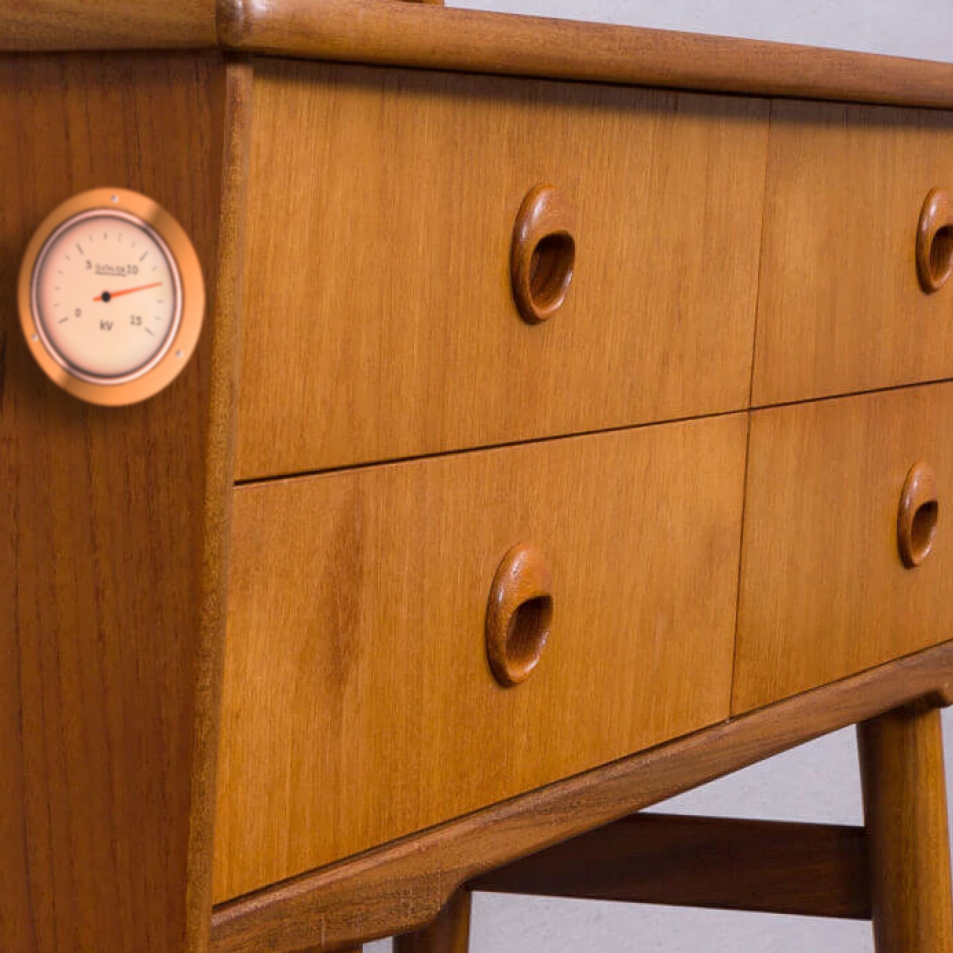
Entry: 12,kV
